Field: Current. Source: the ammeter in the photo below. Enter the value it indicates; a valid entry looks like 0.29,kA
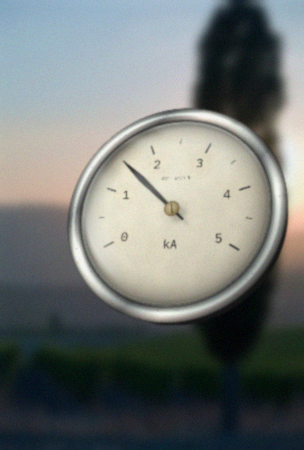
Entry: 1.5,kA
